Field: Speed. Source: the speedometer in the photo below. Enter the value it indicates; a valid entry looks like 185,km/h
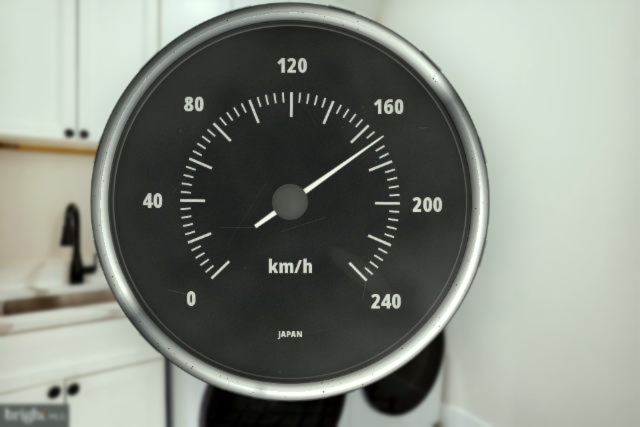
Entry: 168,km/h
